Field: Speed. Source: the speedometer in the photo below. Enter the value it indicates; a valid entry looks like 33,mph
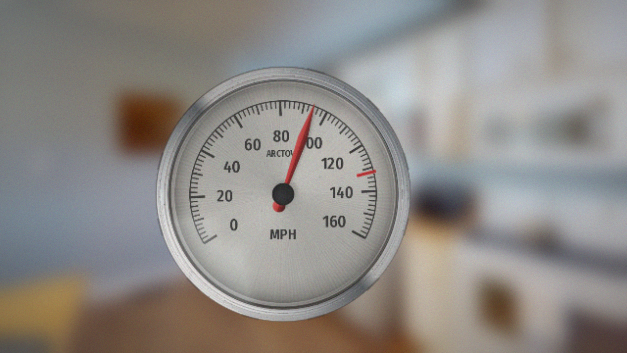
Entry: 94,mph
